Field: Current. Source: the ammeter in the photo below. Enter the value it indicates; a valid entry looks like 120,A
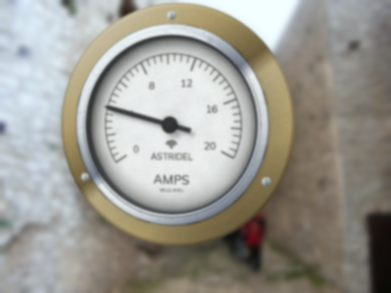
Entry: 4,A
